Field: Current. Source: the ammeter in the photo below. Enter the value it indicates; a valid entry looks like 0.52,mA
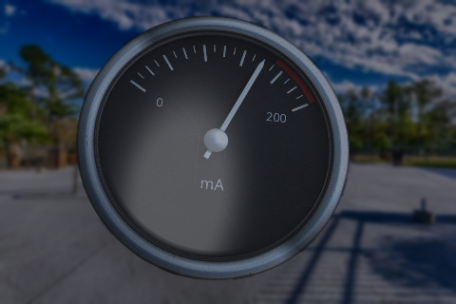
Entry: 140,mA
